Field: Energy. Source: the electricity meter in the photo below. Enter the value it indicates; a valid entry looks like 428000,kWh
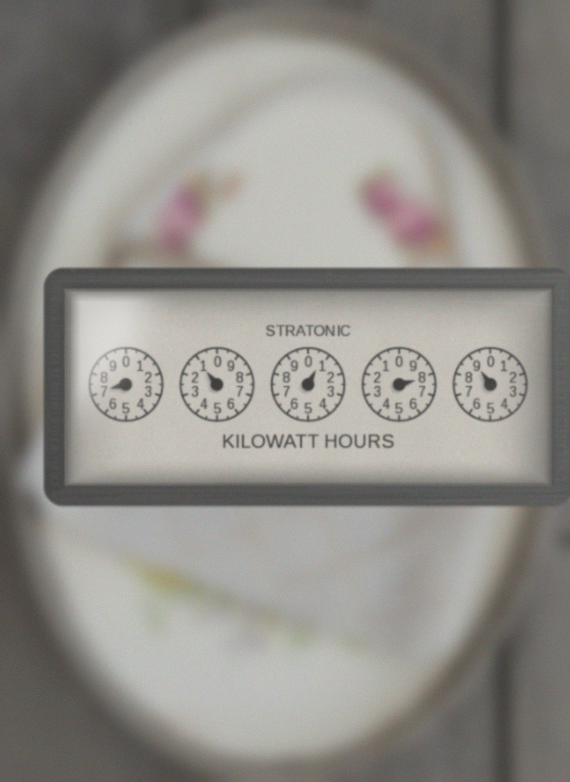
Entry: 71079,kWh
